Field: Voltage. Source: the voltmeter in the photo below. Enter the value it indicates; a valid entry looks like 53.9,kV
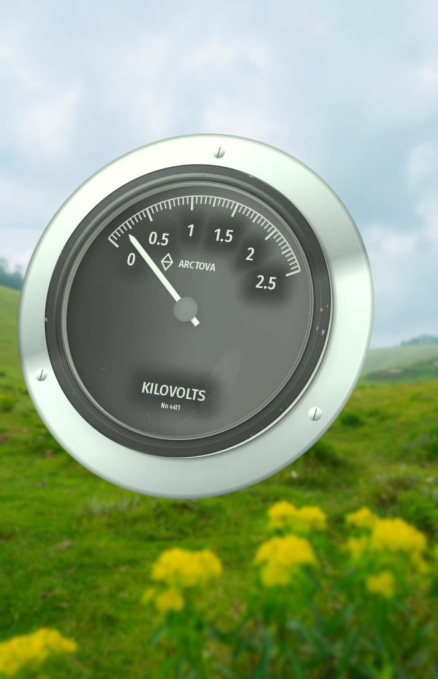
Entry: 0.2,kV
